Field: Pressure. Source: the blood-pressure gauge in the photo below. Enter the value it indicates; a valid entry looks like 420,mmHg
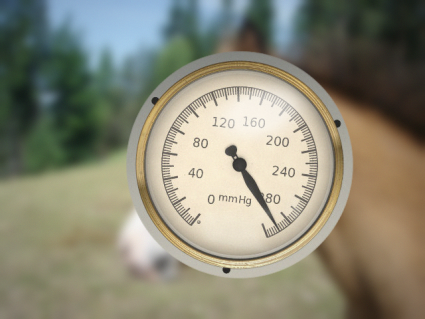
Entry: 290,mmHg
